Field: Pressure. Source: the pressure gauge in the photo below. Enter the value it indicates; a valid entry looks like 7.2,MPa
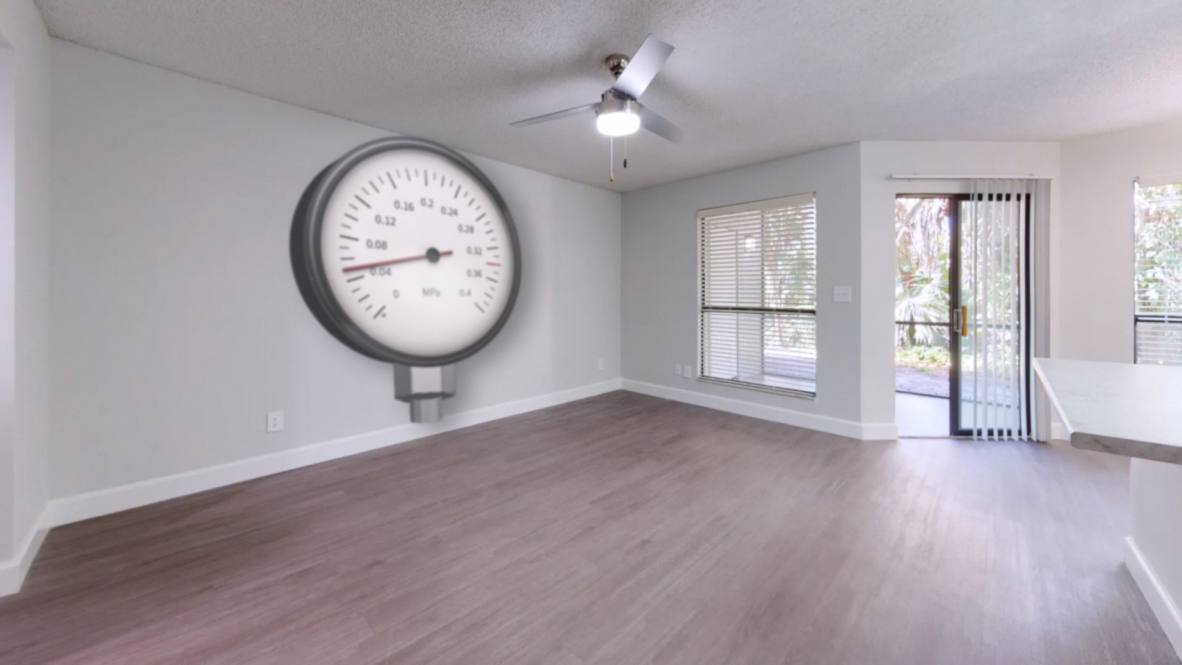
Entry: 0.05,MPa
